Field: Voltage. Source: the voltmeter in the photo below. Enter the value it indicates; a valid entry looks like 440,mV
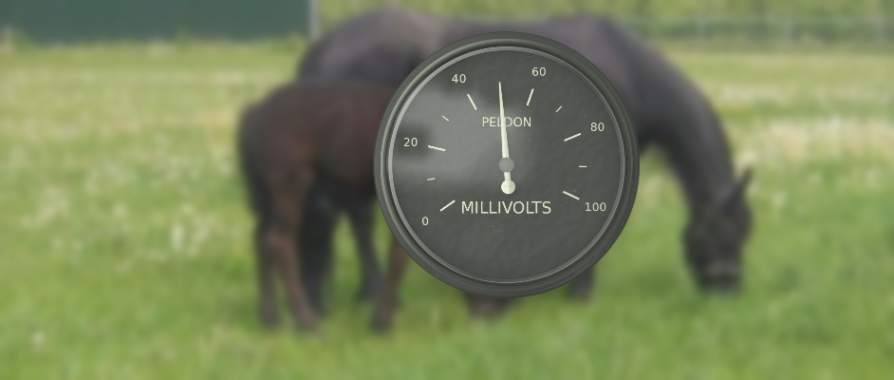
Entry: 50,mV
